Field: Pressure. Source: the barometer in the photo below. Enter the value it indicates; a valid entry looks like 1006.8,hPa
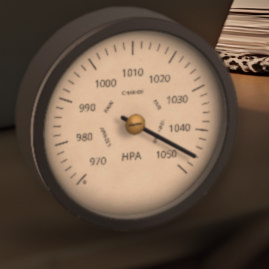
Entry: 1046,hPa
